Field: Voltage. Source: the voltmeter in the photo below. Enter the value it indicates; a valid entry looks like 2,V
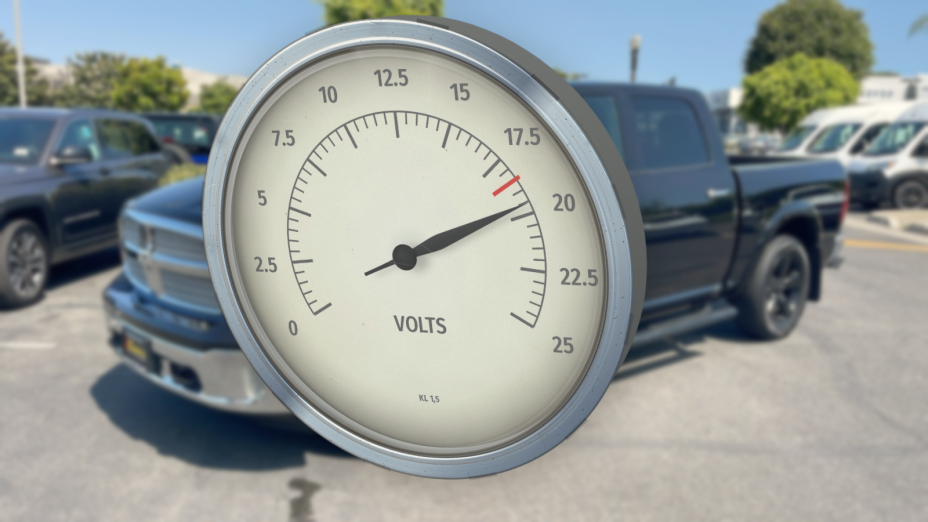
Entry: 19.5,V
